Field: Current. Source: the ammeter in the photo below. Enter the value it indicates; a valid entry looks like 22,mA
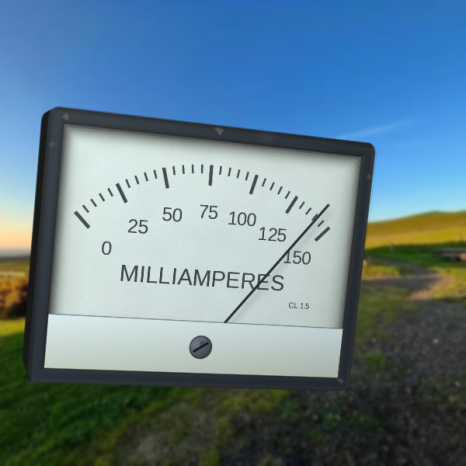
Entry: 140,mA
